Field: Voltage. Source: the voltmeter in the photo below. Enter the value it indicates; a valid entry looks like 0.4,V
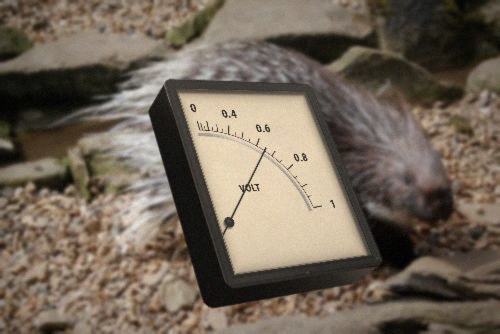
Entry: 0.65,V
